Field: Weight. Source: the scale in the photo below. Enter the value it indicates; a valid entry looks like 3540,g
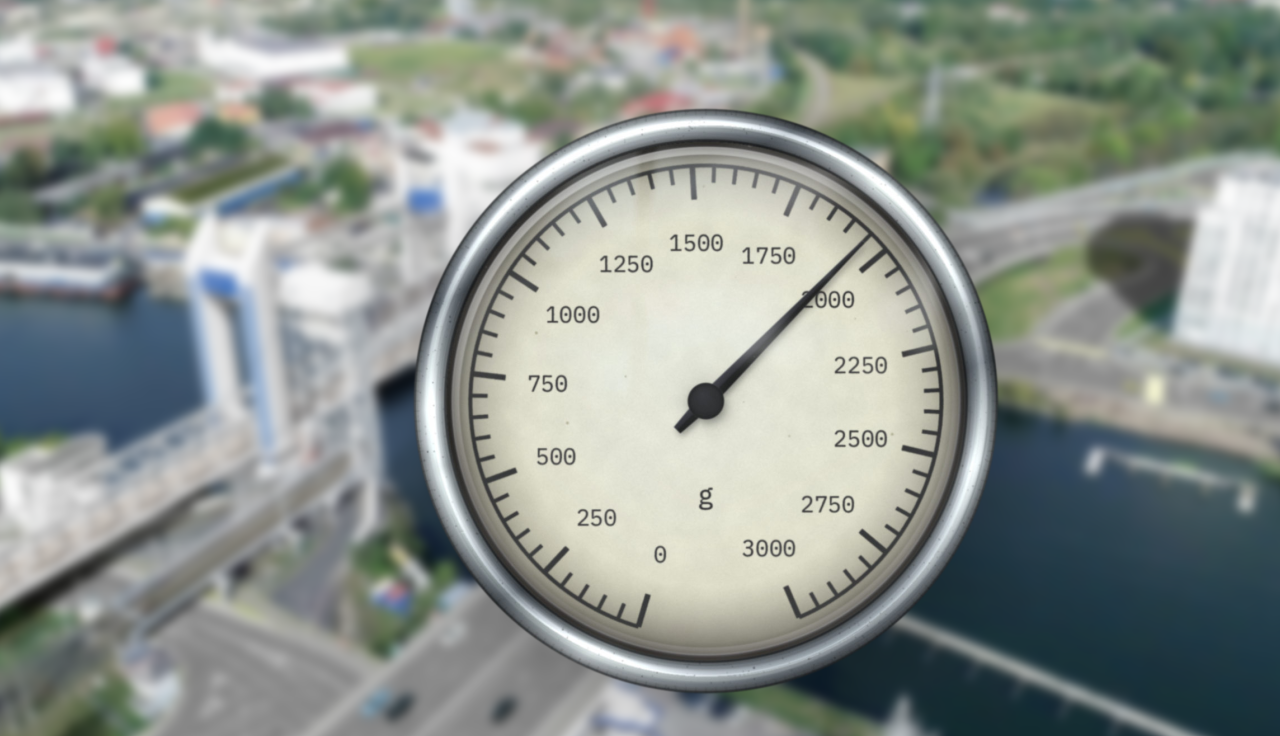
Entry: 1950,g
